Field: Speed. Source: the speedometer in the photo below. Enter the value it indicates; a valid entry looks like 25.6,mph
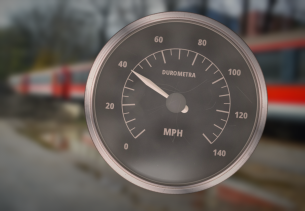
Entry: 40,mph
